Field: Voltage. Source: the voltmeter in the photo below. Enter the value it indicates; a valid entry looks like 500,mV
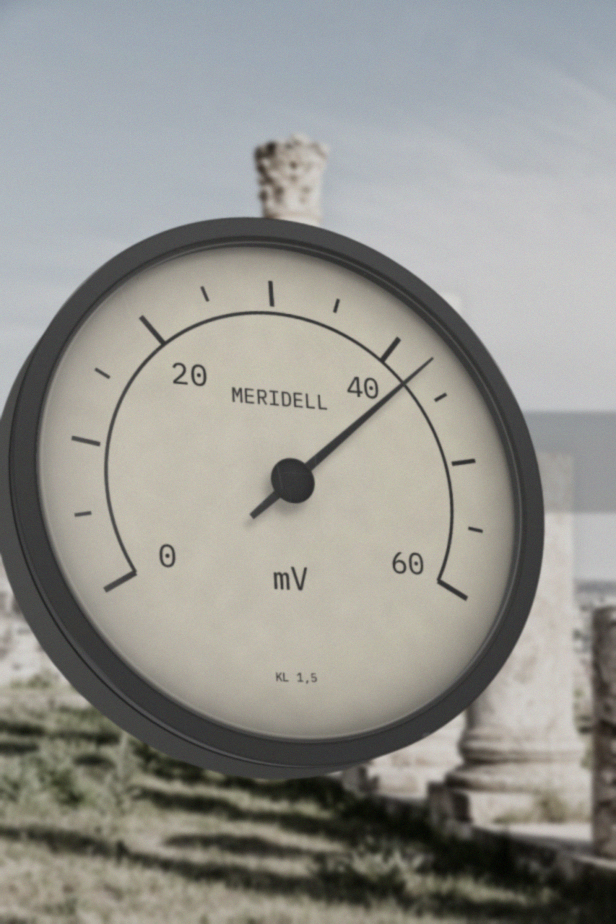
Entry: 42.5,mV
